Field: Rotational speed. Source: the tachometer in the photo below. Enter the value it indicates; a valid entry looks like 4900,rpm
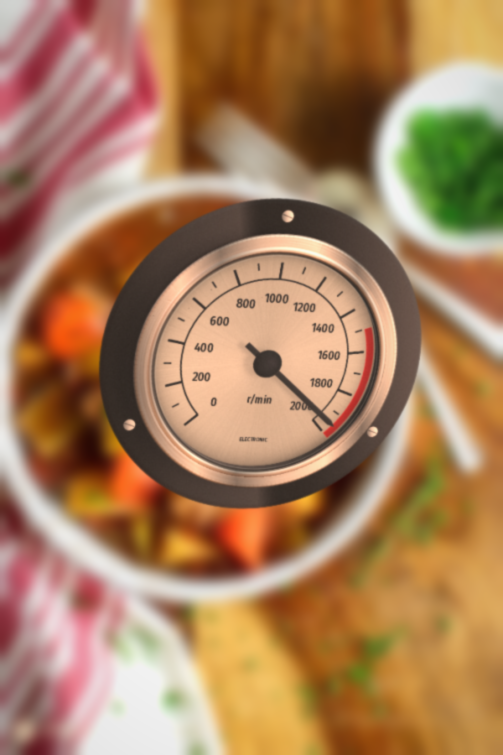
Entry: 1950,rpm
